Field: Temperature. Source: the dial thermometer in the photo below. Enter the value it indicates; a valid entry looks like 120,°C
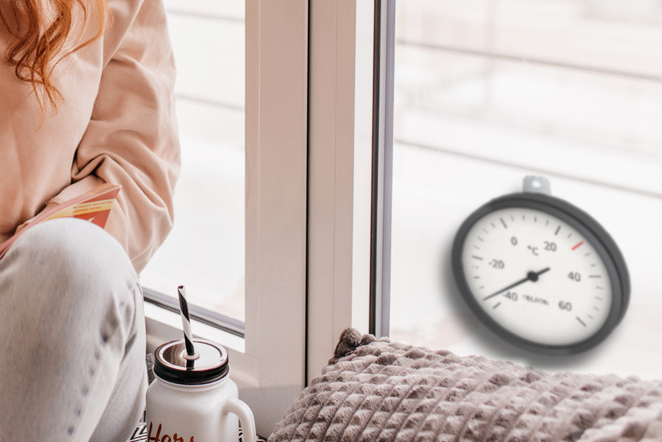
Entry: -36,°C
